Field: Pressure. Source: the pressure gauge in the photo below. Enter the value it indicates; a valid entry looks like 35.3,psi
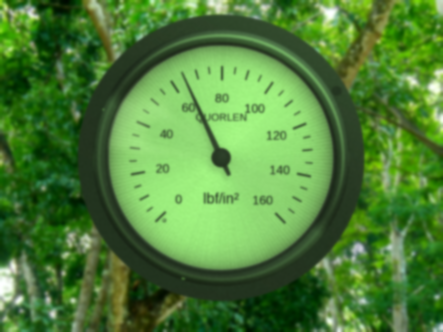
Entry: 65,psi
